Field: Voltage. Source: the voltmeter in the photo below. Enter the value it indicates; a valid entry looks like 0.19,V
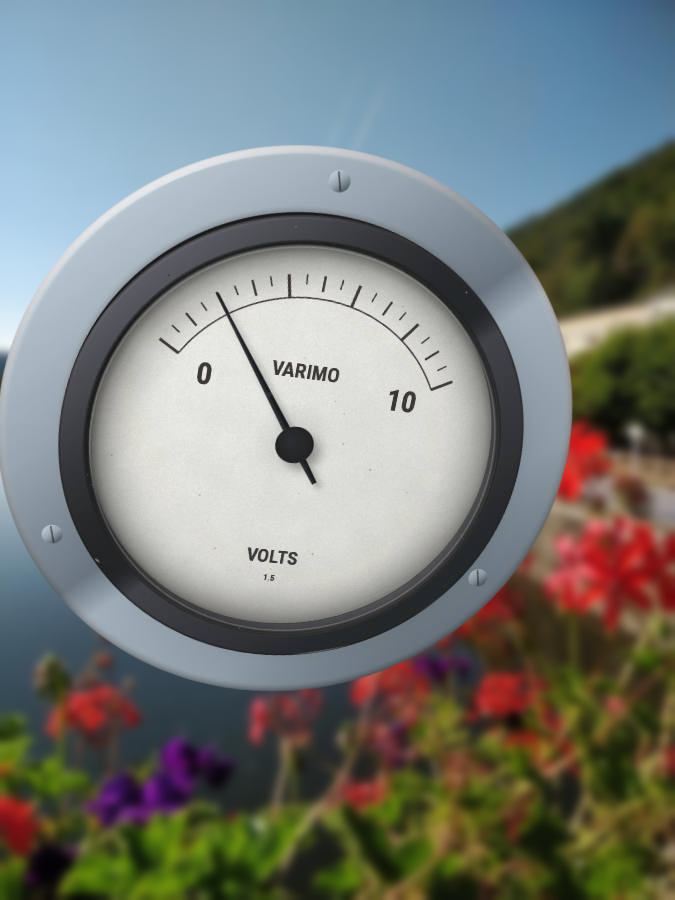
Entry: 2,V
